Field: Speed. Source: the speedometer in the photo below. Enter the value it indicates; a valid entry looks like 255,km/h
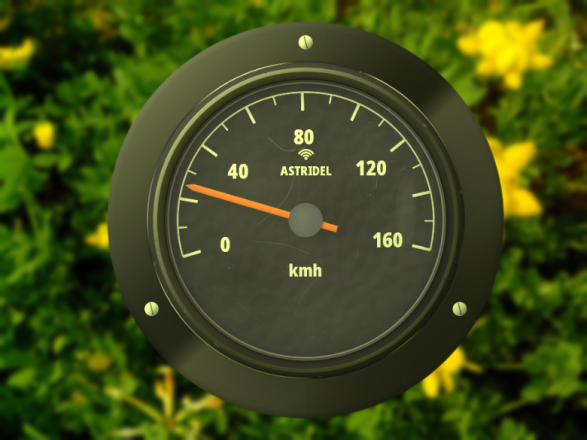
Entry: 25,km/h
